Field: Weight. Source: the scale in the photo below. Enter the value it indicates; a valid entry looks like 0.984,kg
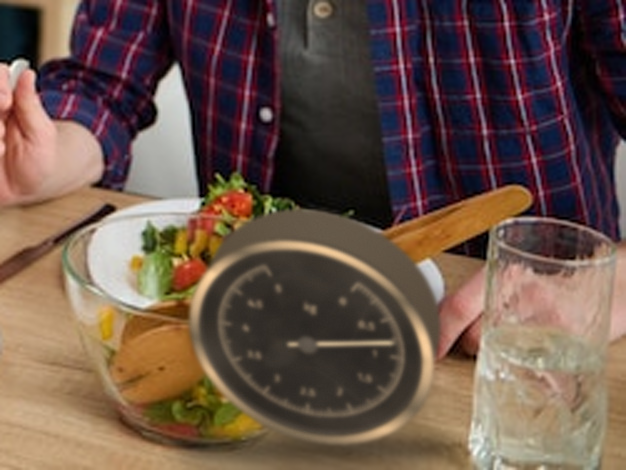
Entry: 0.75,kg
